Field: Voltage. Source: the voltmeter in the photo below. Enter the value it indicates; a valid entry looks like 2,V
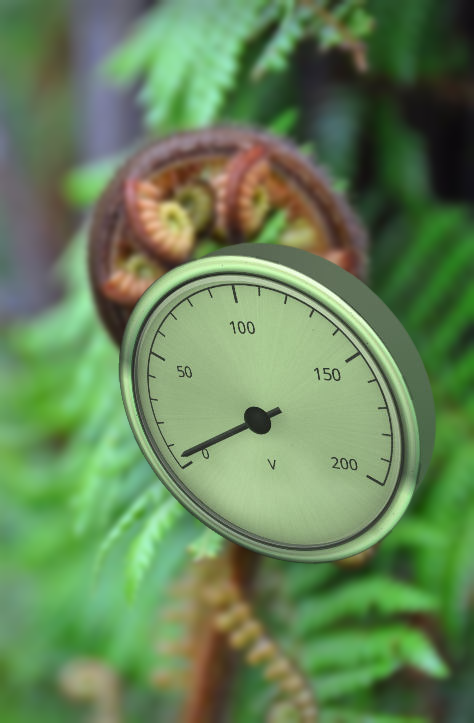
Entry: 5,V
